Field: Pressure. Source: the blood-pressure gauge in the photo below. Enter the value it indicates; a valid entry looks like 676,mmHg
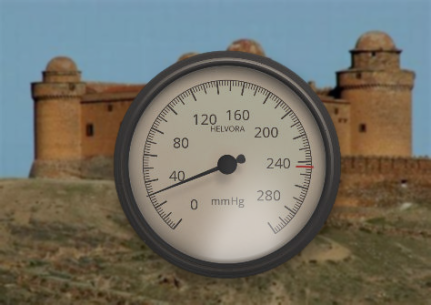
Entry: 30,mmHg
